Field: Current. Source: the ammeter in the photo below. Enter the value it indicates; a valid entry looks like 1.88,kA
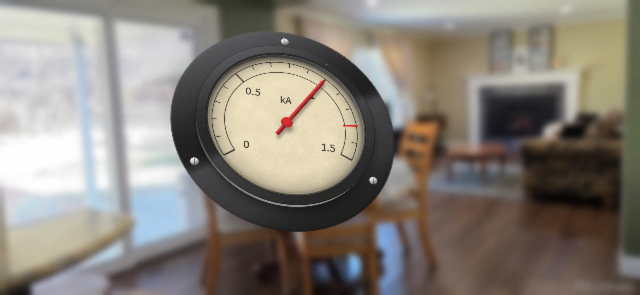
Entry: 1,kA
